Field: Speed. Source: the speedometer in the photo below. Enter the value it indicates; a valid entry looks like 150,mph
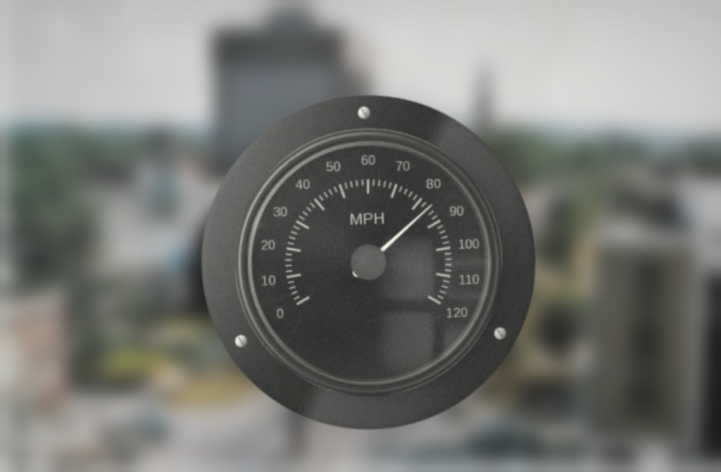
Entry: 84,mph
